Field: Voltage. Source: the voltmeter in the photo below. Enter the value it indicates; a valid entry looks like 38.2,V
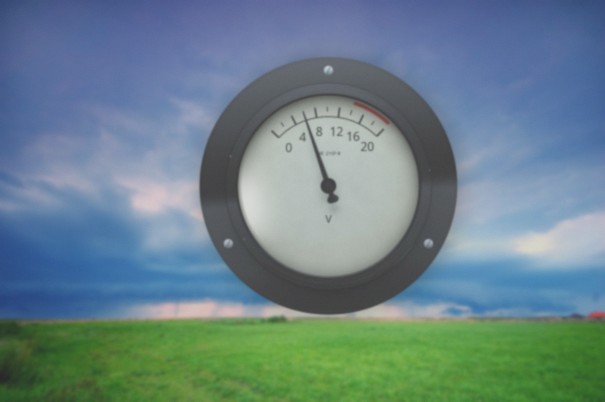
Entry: 6,V
